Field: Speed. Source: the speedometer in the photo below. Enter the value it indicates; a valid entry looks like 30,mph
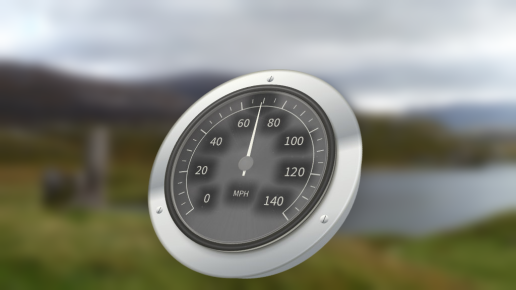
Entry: 70,mph
